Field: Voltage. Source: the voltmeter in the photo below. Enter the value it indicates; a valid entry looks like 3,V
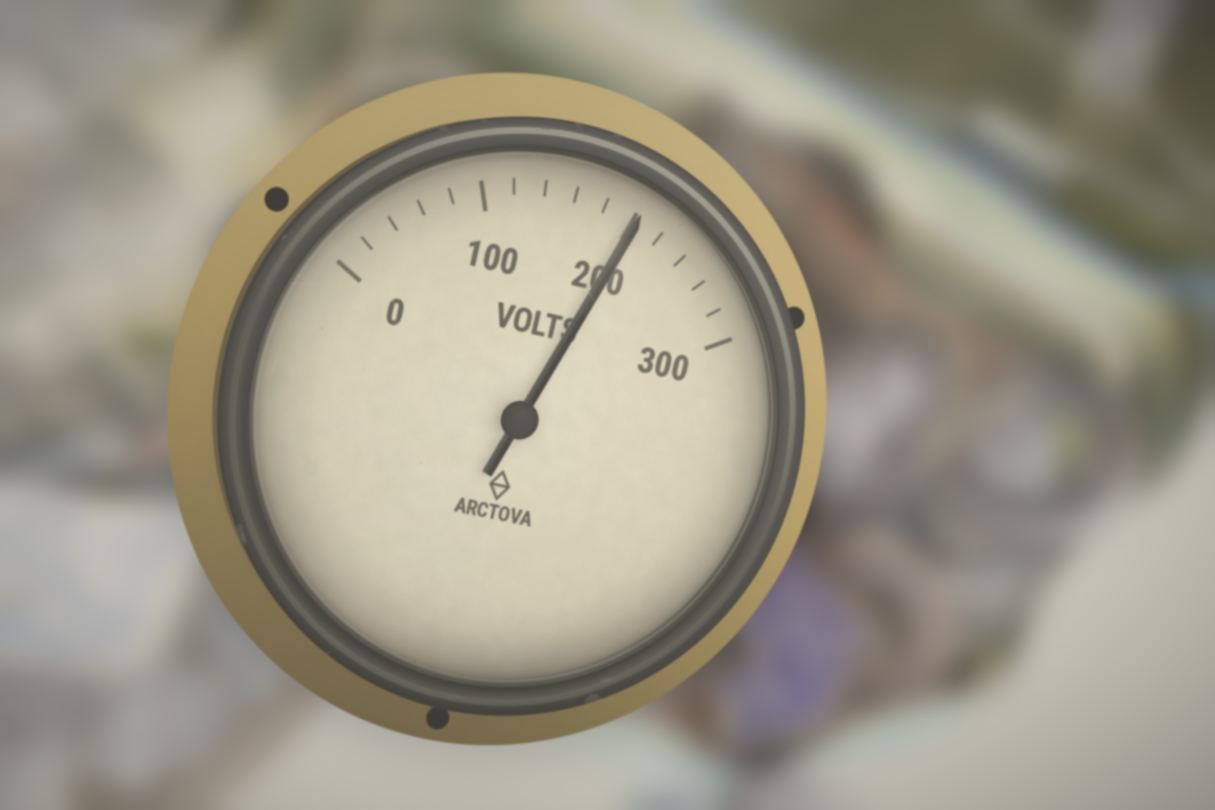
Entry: 200,V
